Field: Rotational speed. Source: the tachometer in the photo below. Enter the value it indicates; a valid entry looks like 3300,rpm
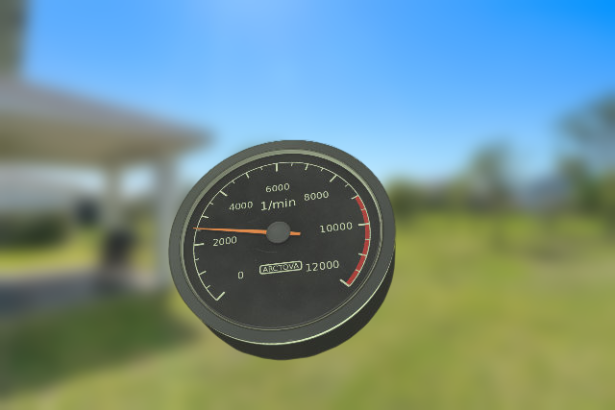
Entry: 2500,rpm
